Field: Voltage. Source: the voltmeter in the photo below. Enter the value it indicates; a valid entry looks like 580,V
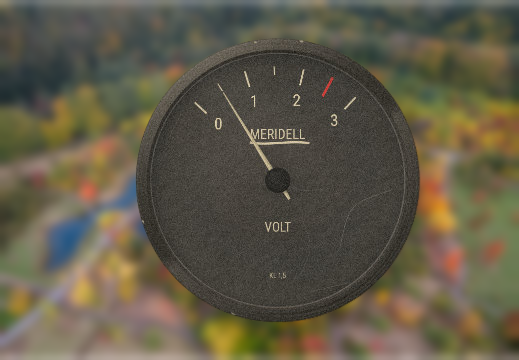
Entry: 0.5,V
